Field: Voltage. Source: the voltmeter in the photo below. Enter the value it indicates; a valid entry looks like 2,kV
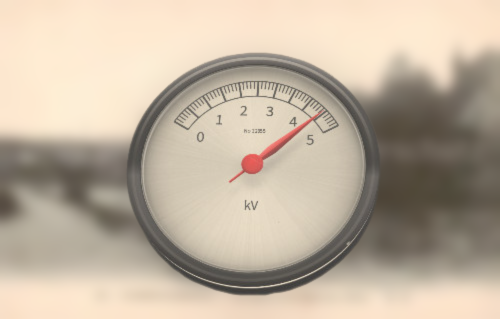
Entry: 4.5,kV
